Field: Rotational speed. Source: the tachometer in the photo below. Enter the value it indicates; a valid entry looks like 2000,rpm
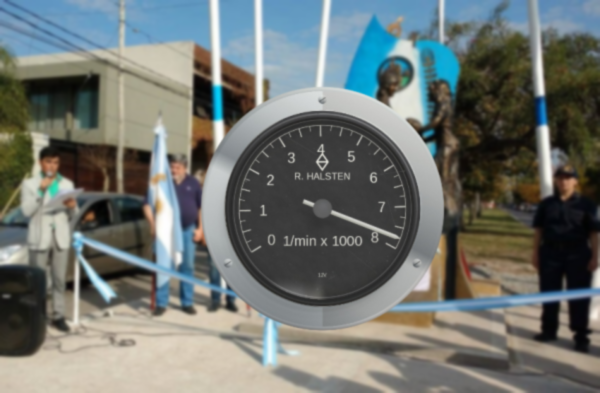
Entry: 7750,rpm
